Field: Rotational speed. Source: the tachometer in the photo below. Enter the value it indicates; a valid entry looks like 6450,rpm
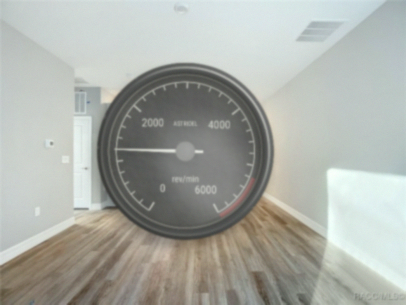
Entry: 1200,rpm
